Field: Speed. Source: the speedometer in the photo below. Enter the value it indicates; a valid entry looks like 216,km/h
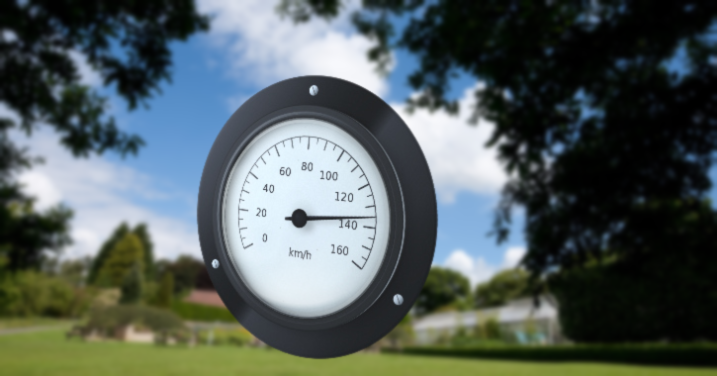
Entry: 135,km/h
